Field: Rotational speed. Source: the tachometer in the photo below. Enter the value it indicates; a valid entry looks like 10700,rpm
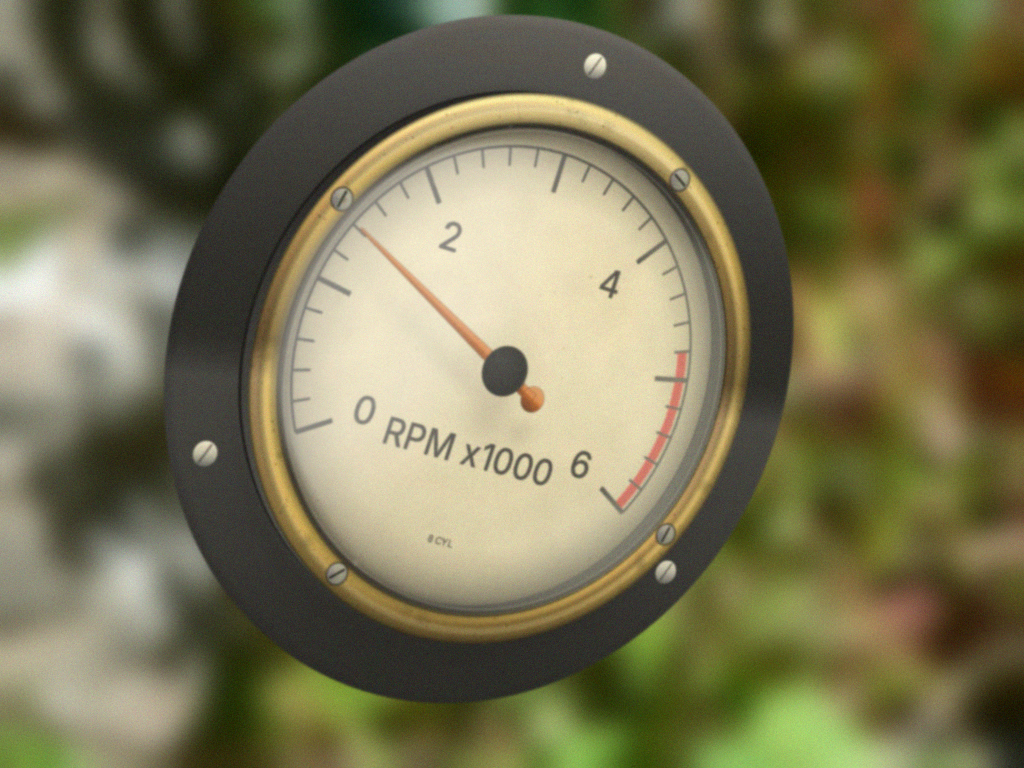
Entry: 1400,rpm
